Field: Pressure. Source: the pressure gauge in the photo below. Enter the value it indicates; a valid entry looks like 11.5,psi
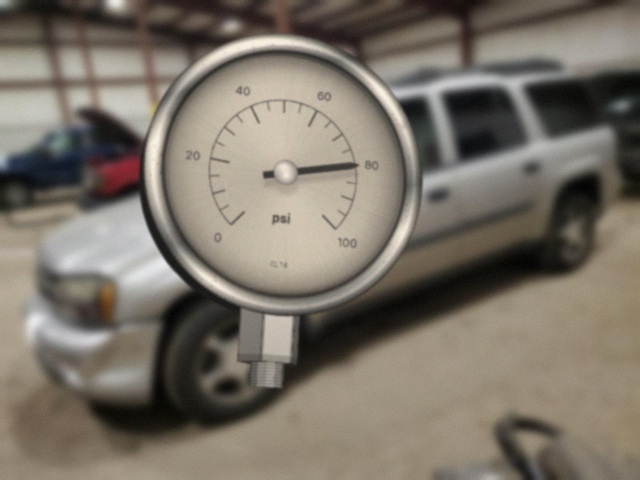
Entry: 80,psi
